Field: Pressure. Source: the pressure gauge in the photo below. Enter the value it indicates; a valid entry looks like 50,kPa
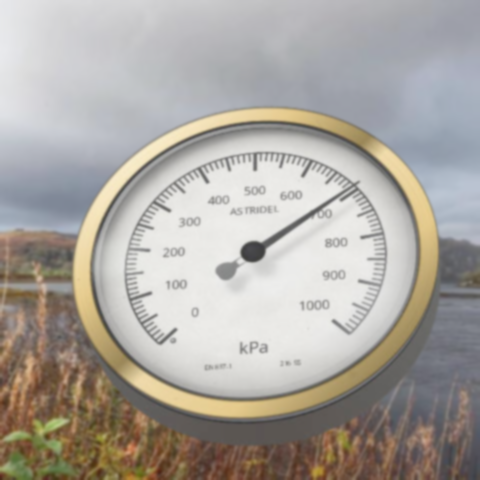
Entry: 700,kPa
